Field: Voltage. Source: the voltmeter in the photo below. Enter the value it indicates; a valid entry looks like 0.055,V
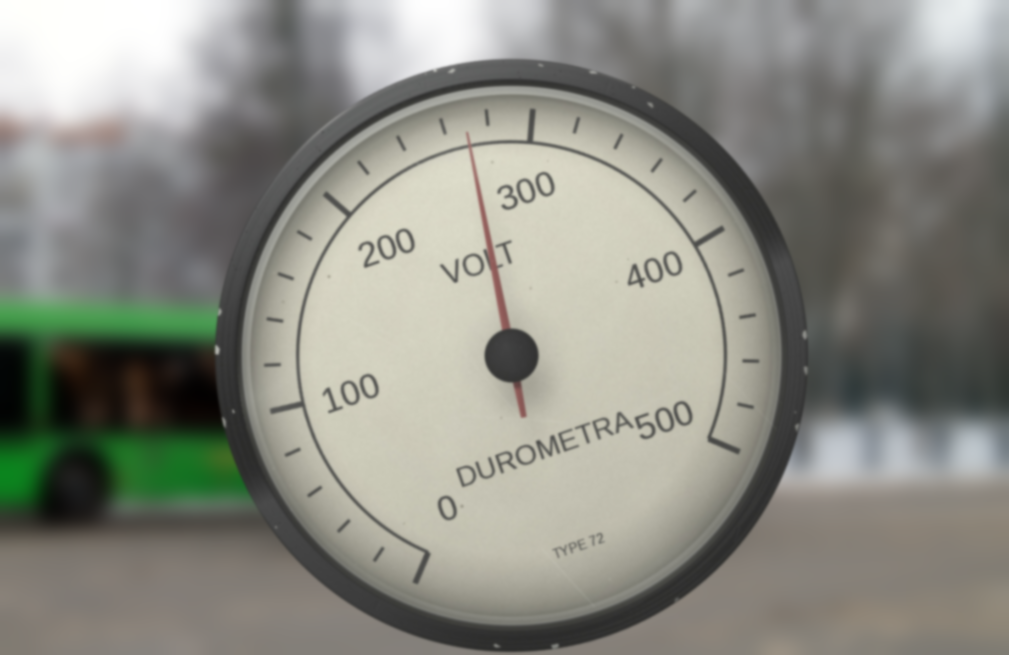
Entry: 270,V
